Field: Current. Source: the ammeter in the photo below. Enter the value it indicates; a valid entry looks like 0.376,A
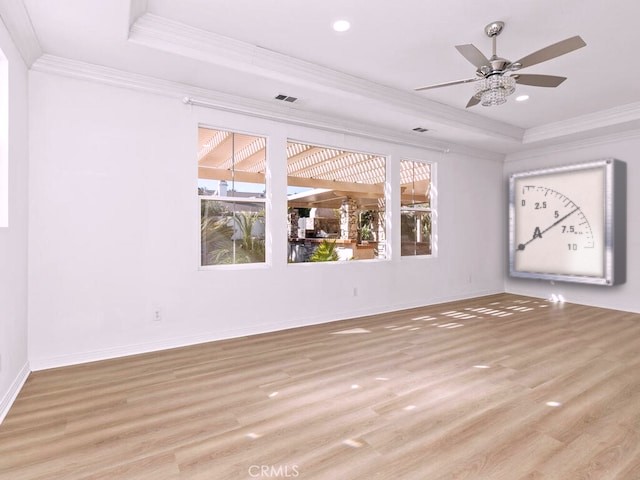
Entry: 6,A
